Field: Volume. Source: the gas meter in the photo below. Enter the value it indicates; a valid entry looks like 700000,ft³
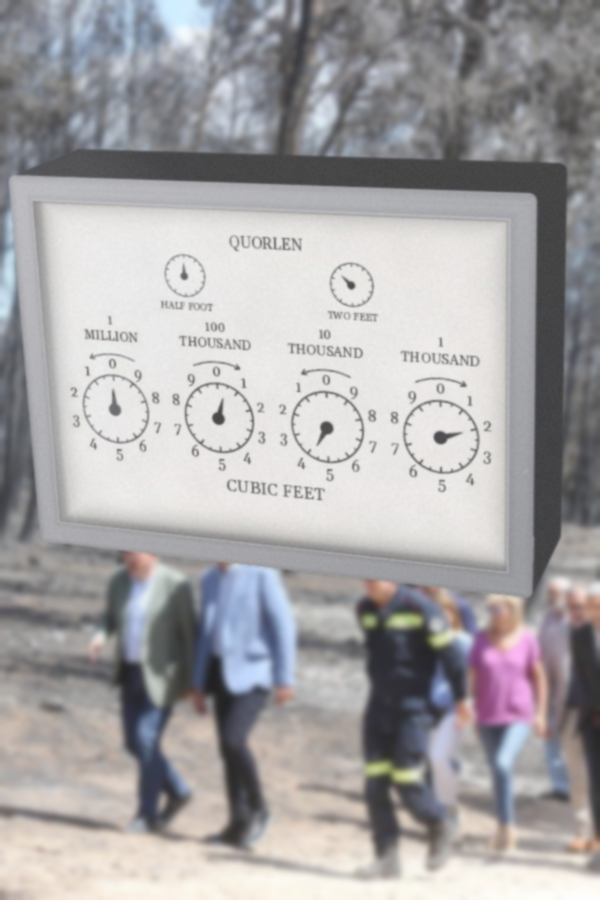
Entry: 4200,ft³
